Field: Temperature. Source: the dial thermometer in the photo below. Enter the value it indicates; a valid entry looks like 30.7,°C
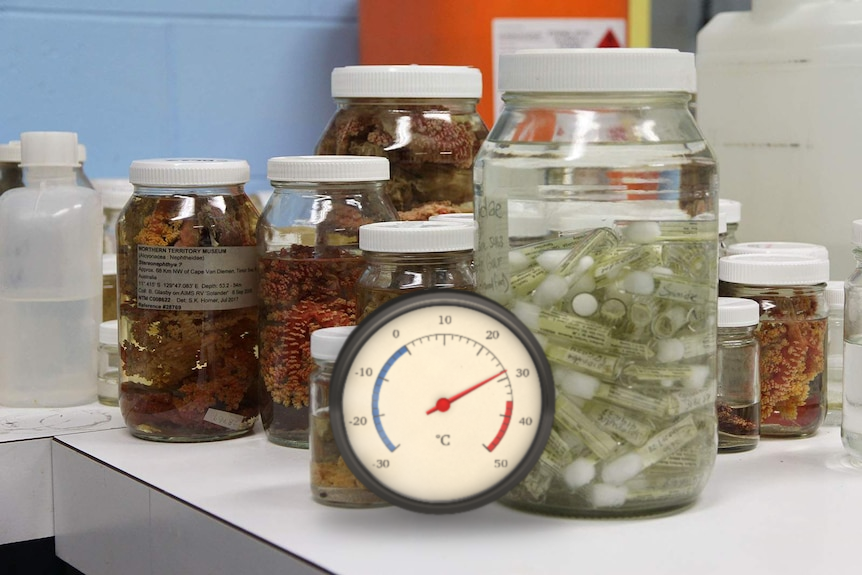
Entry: 28,°C
